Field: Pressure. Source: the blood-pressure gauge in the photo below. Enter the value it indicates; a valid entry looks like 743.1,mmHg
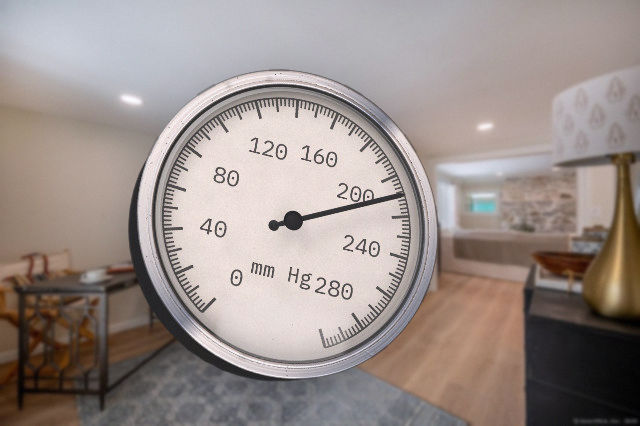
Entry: 210,mmHg
